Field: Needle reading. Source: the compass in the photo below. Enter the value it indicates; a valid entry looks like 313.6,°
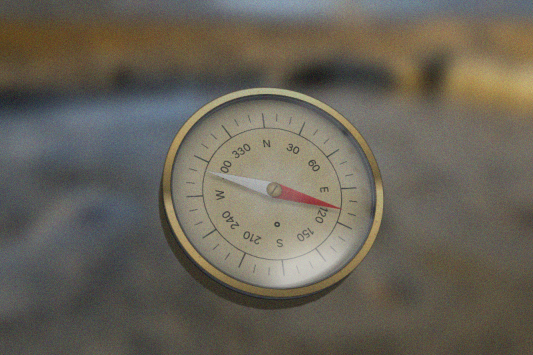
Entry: 110,°
